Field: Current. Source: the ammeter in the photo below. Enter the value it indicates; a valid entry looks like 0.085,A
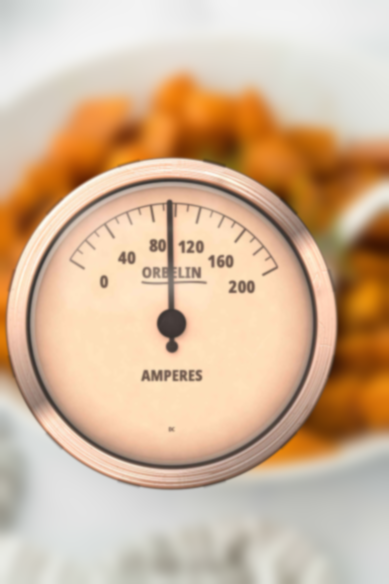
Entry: 95,A
